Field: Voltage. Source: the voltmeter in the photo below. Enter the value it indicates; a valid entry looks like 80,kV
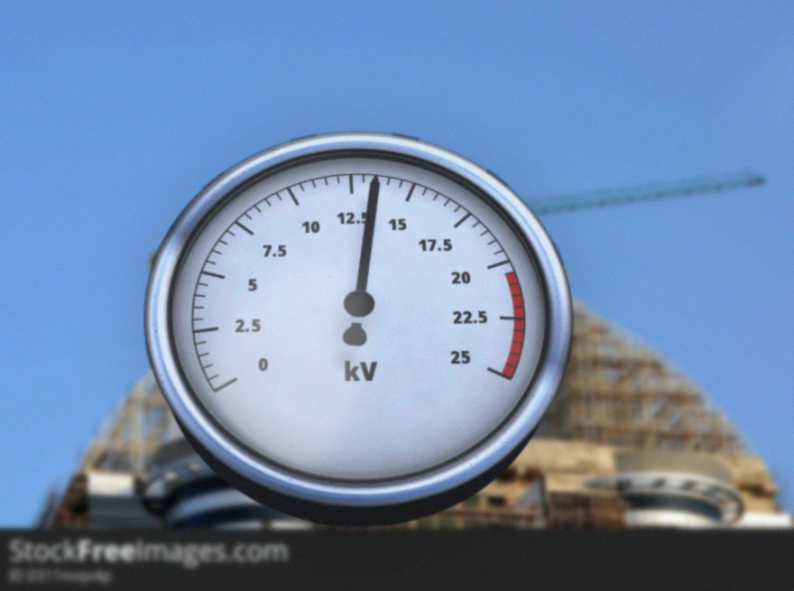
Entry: 13.5,kV
